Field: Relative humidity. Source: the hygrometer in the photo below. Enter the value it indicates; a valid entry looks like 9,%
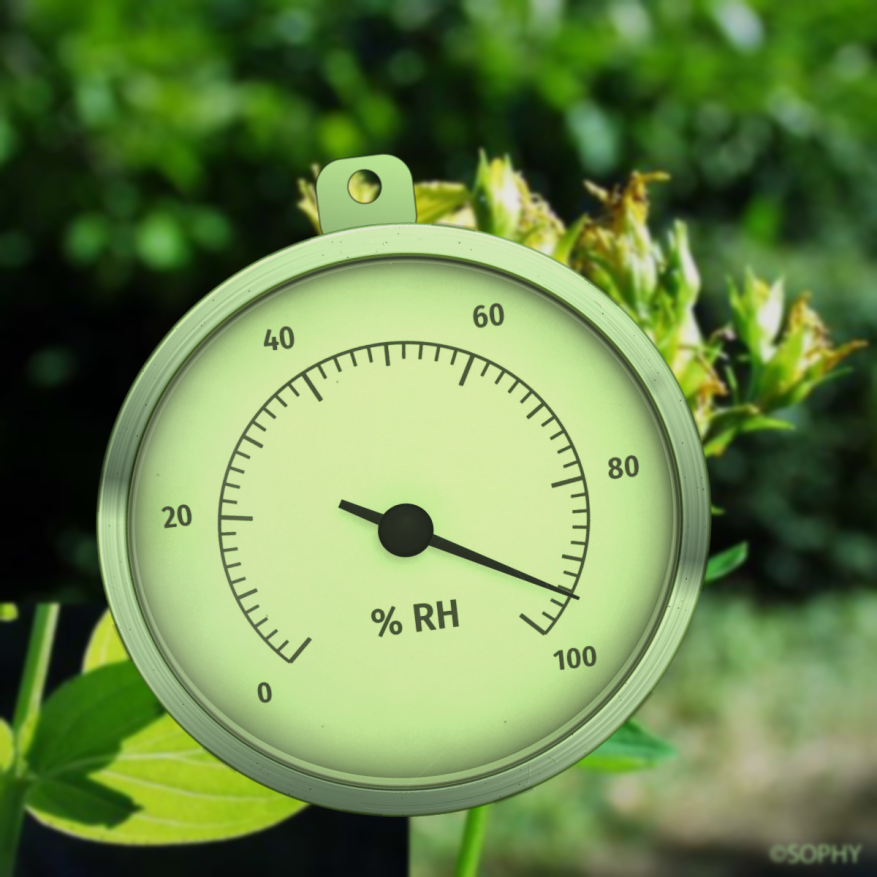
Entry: 94,%
